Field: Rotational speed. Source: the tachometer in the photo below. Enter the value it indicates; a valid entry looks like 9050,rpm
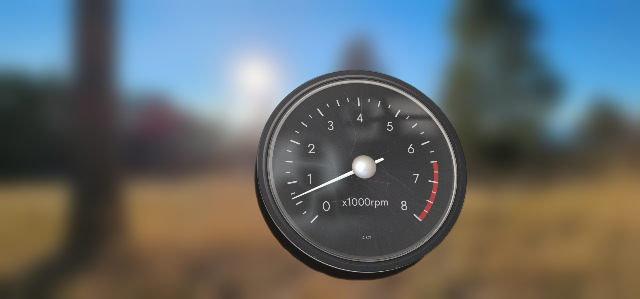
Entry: 625,rpm
